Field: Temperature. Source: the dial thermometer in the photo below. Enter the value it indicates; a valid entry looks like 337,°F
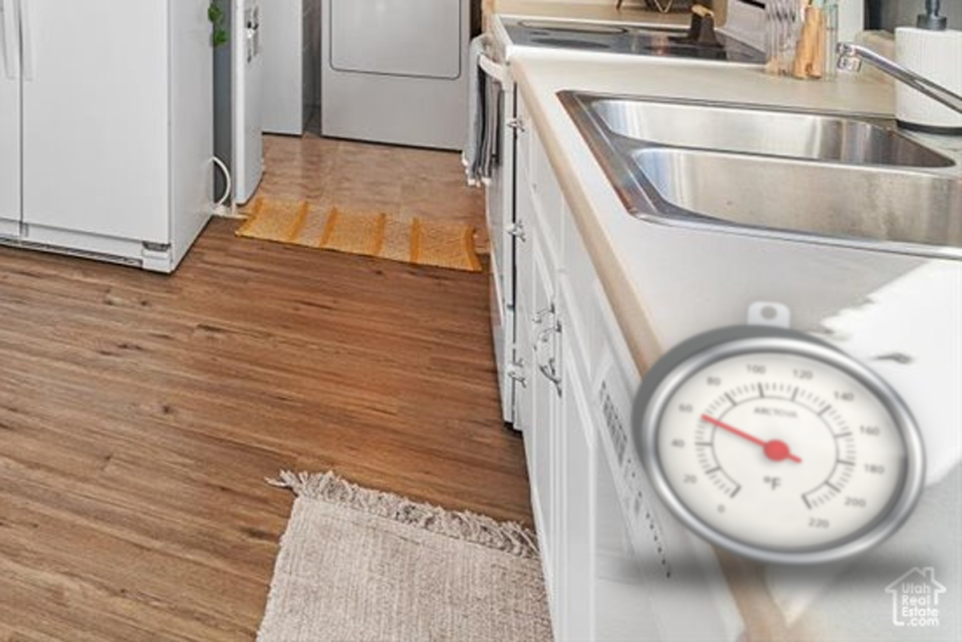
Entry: 60,°F
